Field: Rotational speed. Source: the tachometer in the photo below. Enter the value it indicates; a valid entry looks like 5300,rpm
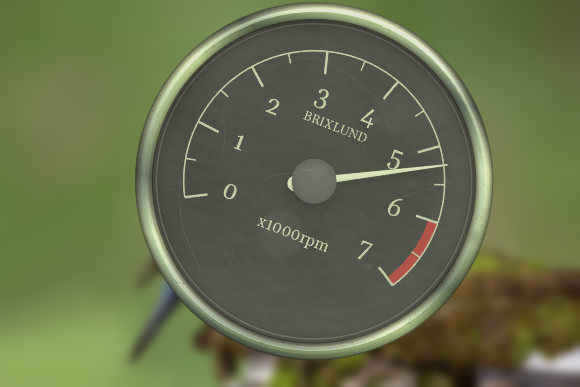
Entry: 5250,rpm
